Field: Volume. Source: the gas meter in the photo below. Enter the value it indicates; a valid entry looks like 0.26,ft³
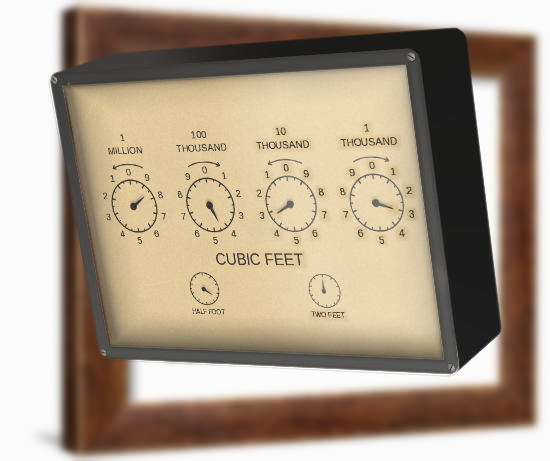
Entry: 843300,ft³
